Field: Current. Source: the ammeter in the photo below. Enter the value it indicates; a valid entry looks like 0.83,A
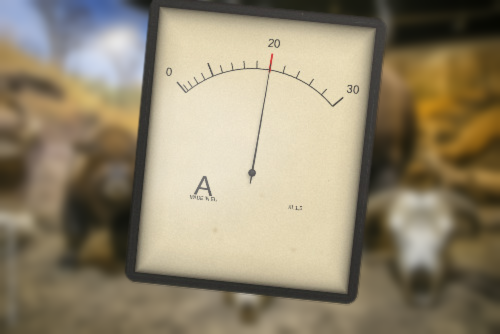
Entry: 20,A
